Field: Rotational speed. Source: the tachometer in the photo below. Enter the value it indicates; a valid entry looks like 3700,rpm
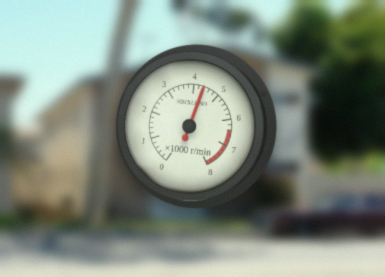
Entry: 4400,rpm
